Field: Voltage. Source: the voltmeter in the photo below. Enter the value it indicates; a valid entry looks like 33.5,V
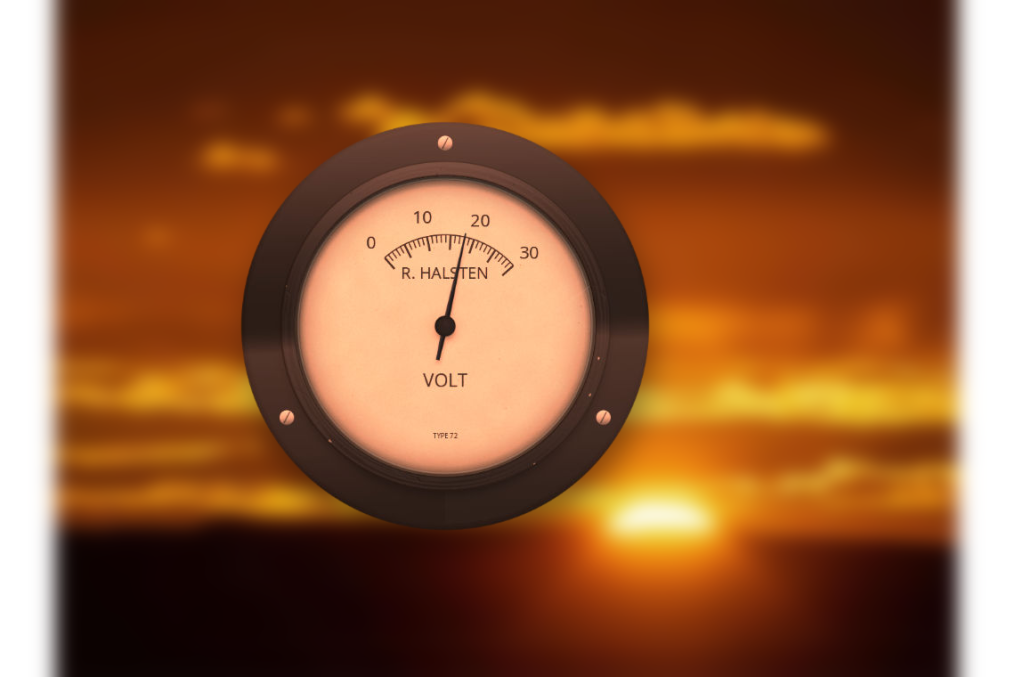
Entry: 18,V
